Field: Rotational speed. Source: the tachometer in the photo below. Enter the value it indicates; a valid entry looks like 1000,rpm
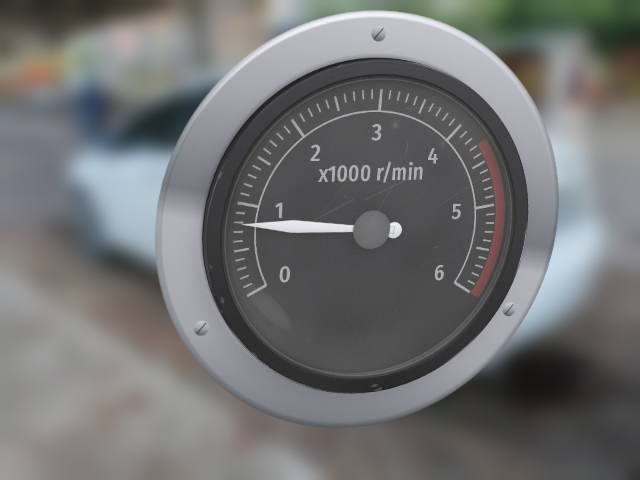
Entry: 800,rpm
